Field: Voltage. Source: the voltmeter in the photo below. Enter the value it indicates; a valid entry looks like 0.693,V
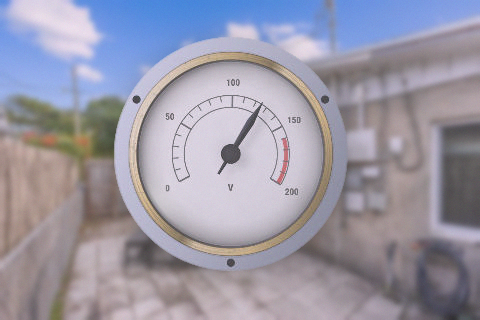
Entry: 125,V
